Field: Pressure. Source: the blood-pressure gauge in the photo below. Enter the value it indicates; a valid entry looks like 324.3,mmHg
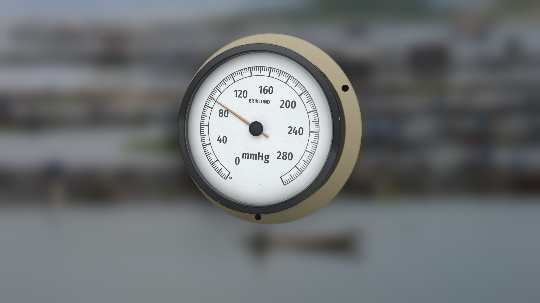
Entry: 90,mmHg
